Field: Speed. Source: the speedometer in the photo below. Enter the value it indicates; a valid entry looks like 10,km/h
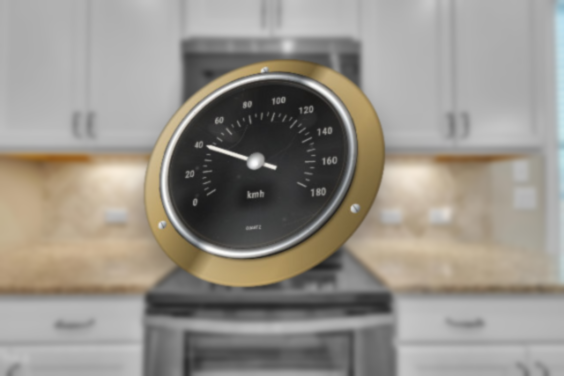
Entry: 40,km/h
